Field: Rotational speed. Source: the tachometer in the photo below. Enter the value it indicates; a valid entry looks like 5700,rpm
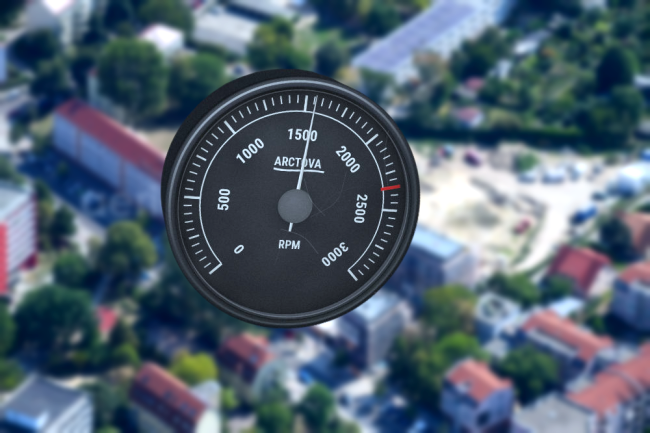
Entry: 1550,rpm
